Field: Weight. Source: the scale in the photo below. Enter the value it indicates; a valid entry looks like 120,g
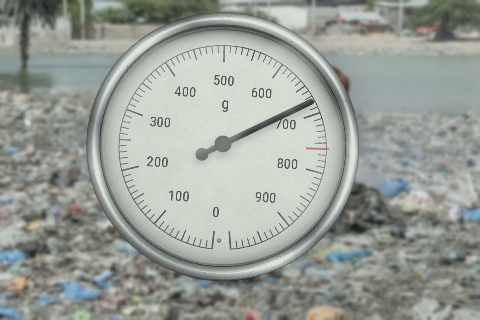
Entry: 680,g
